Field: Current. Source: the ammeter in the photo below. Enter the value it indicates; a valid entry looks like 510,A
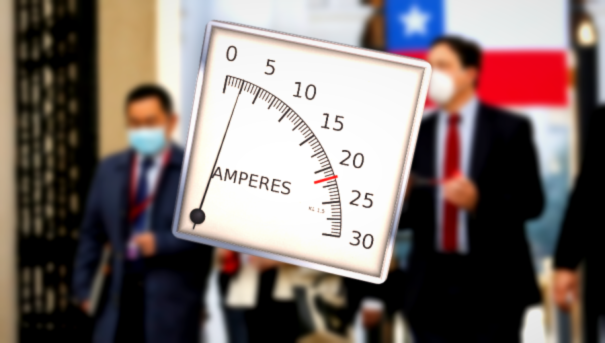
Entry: 2.5,A
